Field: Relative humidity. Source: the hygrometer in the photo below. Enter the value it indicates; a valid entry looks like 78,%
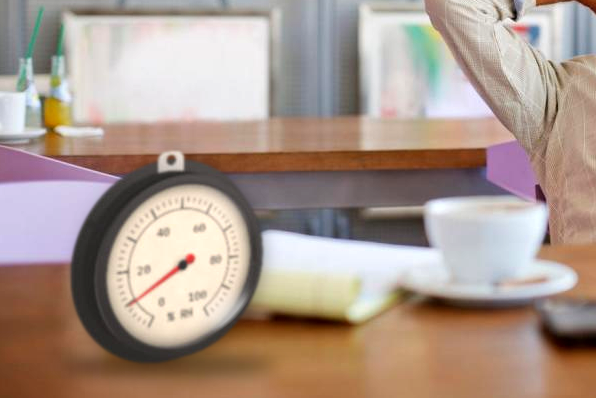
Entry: 10,%
